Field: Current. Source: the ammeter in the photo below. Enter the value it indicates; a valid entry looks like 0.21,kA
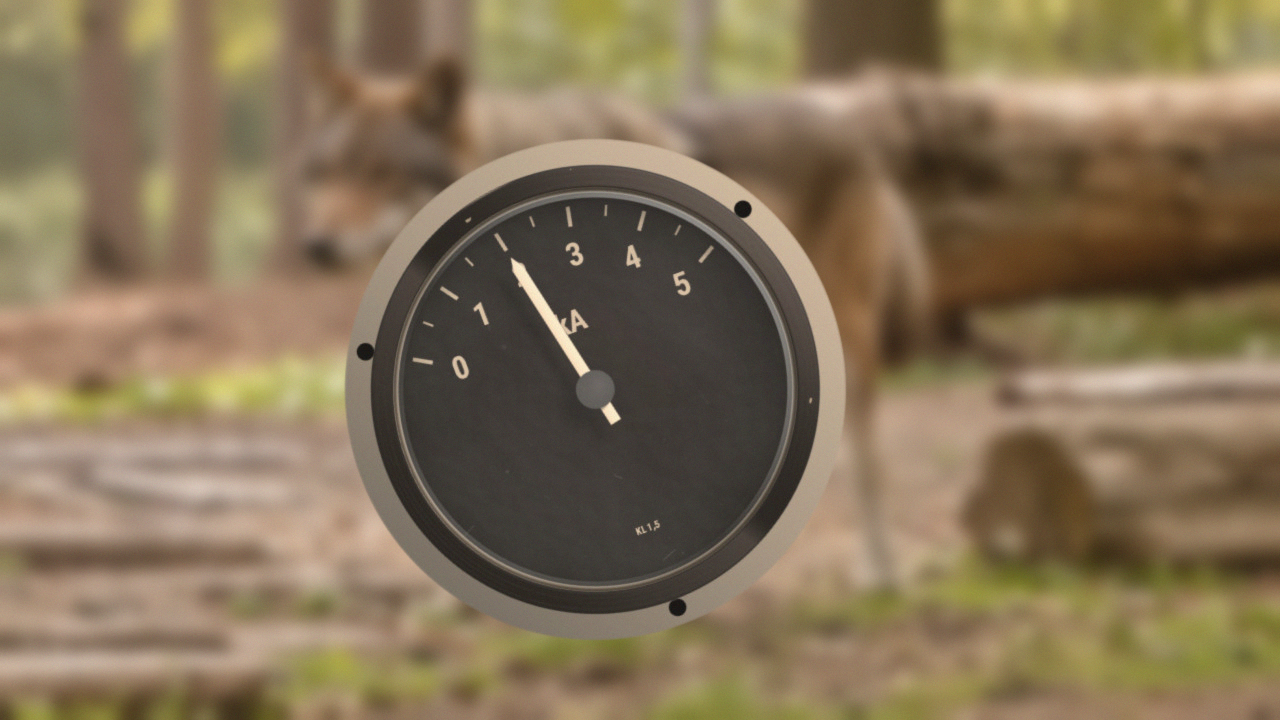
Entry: 2,kA
